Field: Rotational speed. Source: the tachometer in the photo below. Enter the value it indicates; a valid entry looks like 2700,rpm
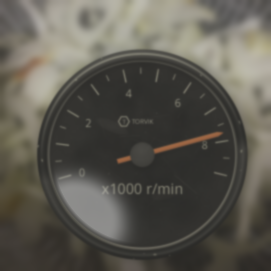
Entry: 7750,rpm
